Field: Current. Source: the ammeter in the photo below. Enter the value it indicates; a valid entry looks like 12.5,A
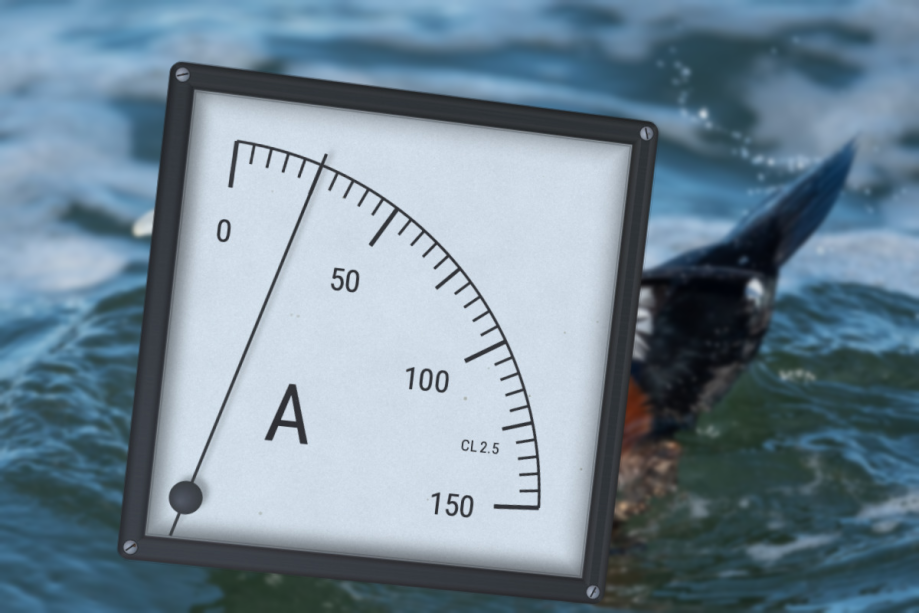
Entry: 25,A
